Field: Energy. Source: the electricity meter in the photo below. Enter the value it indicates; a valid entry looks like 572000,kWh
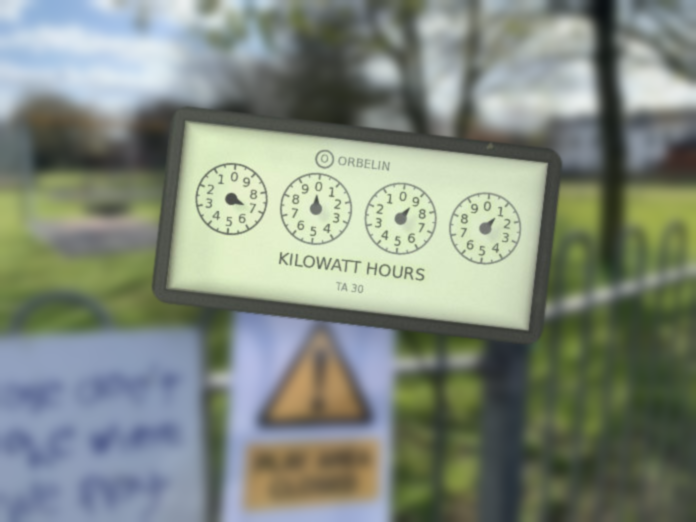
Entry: 6991,kWh
